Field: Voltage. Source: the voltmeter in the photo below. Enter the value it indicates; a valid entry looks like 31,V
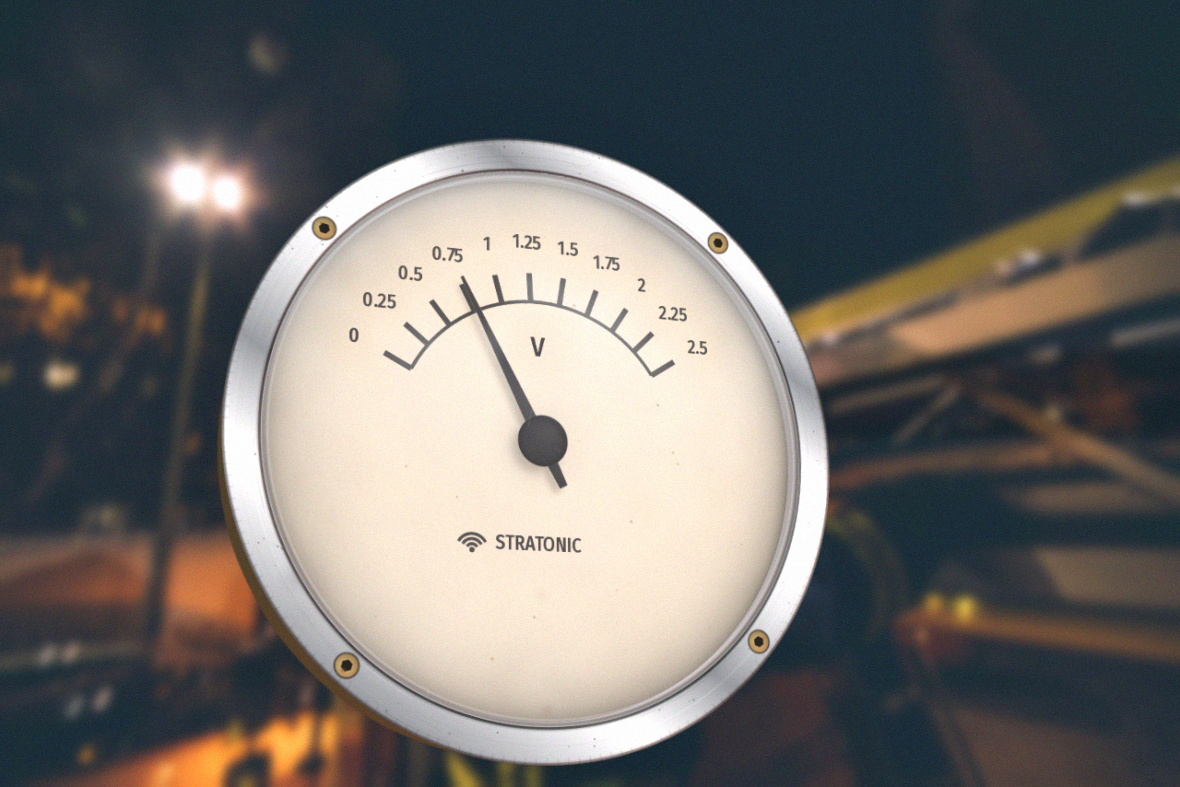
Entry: 0.75,V
